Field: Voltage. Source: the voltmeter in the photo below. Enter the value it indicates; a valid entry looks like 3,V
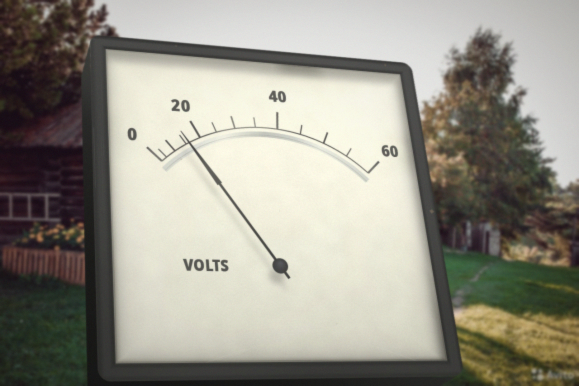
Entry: 15,V
